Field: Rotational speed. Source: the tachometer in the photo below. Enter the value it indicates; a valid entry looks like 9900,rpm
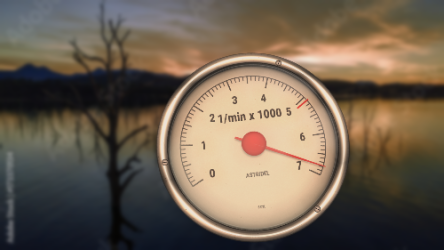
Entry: 6800,rpm
